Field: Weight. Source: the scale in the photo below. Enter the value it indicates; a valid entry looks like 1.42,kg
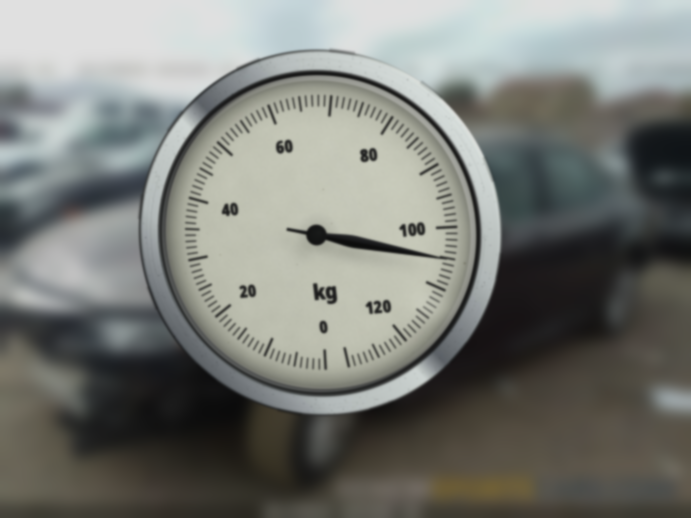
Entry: 105,kg
